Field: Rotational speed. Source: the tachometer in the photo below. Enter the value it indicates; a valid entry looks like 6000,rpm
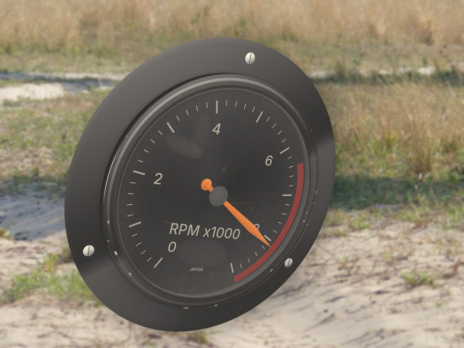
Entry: 8100,rpm
